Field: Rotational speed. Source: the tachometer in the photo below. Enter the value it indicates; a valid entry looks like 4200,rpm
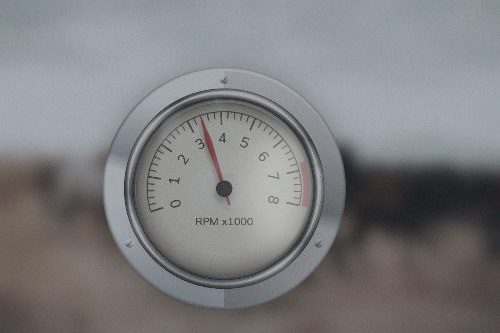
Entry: 3400,rpm
